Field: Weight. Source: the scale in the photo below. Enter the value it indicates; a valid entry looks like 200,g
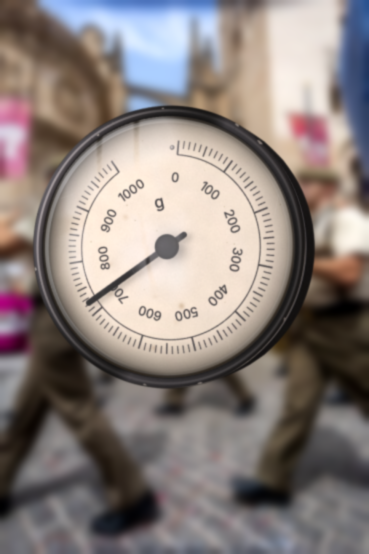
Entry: 720,g
